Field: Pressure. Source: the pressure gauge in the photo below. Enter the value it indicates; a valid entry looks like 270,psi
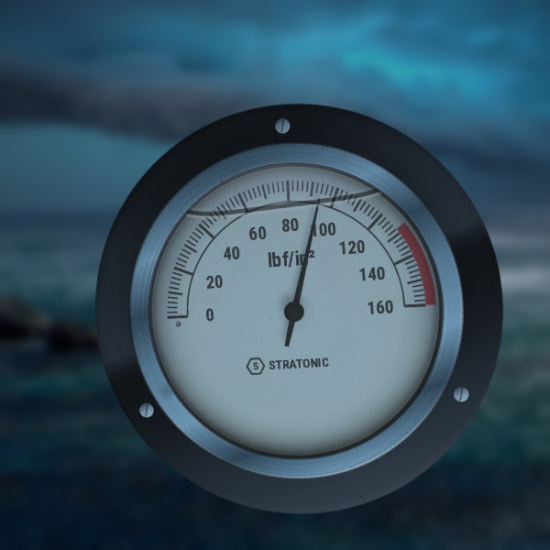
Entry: 94,psi
